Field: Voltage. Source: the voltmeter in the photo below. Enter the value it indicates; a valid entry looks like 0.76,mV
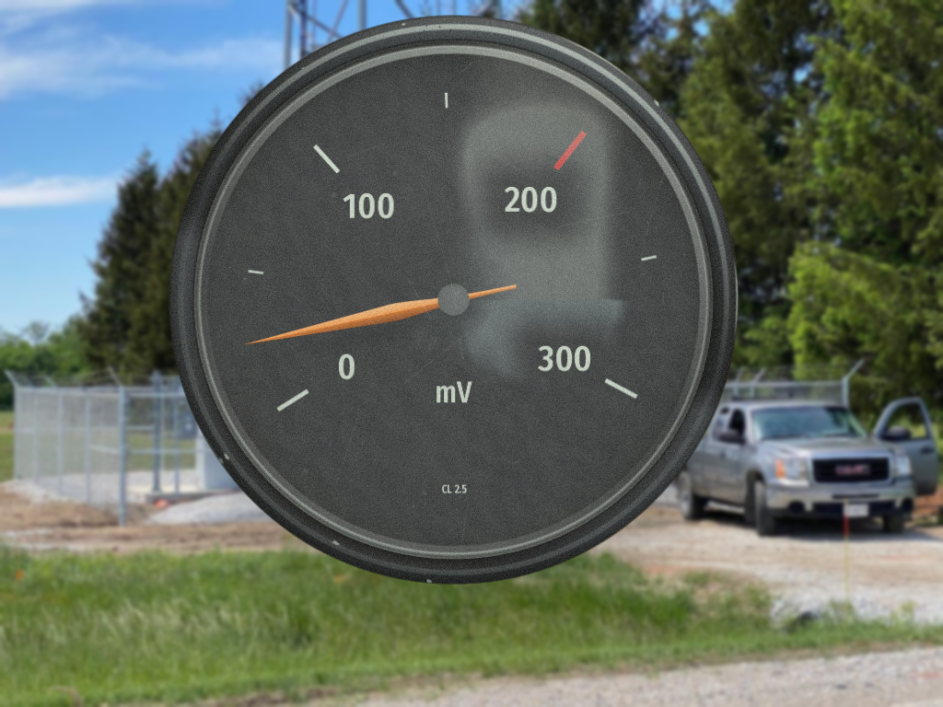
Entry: 25,mV
